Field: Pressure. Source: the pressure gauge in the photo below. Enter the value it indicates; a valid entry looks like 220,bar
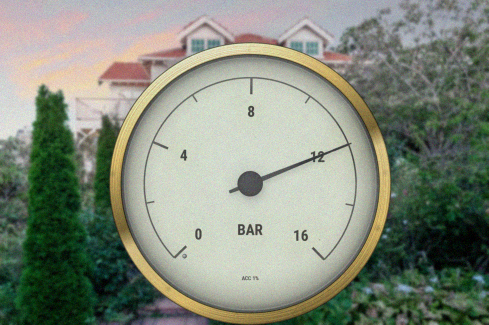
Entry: 12,bar
